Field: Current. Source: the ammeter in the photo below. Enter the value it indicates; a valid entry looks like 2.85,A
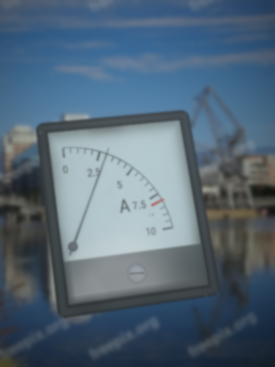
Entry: 3,A
